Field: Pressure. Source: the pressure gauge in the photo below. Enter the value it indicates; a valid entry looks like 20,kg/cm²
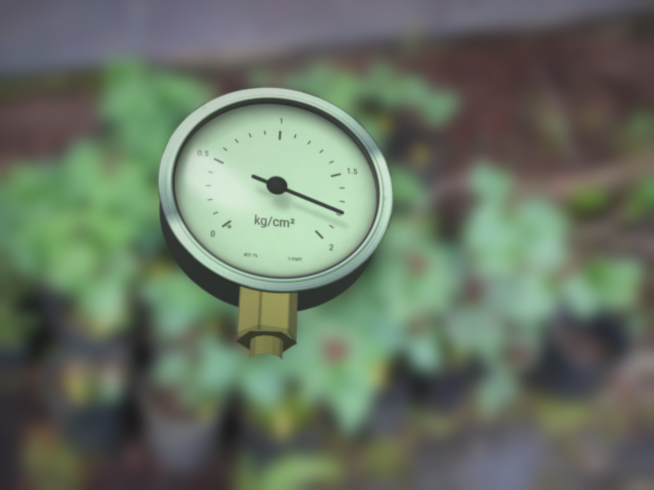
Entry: 1.8,kg/cm²
